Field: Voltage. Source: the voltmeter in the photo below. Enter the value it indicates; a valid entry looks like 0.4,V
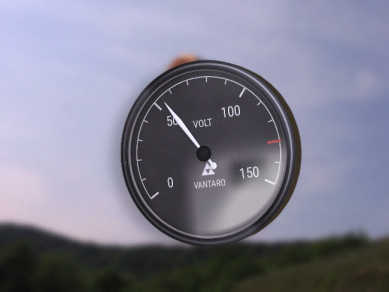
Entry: 55,V
